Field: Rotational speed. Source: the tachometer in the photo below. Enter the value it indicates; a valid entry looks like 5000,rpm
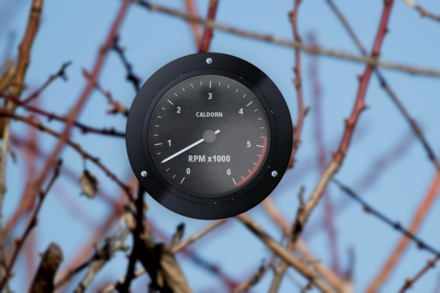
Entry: 600,rpm
